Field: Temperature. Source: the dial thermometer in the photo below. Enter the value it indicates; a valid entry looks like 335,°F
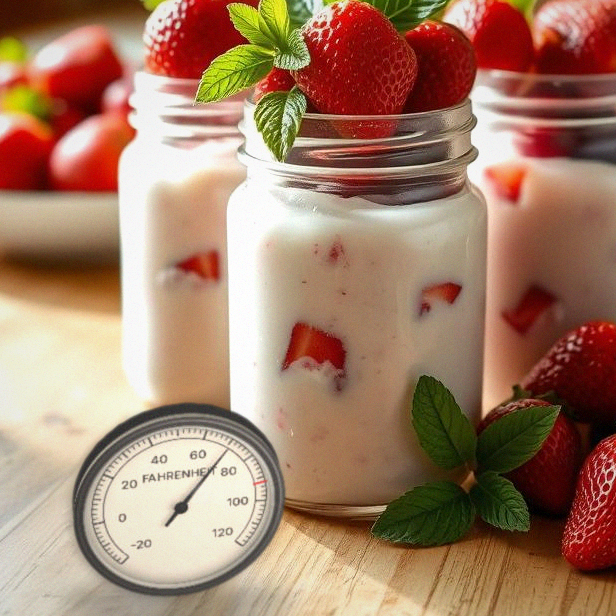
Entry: 70,°F
